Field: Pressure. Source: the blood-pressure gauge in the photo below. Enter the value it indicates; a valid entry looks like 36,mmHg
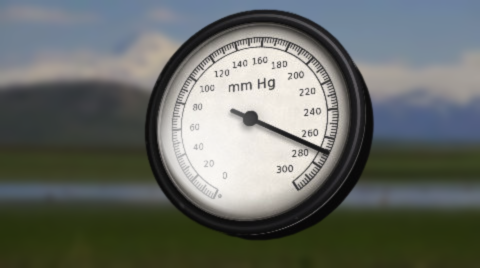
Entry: 270,mmHg
